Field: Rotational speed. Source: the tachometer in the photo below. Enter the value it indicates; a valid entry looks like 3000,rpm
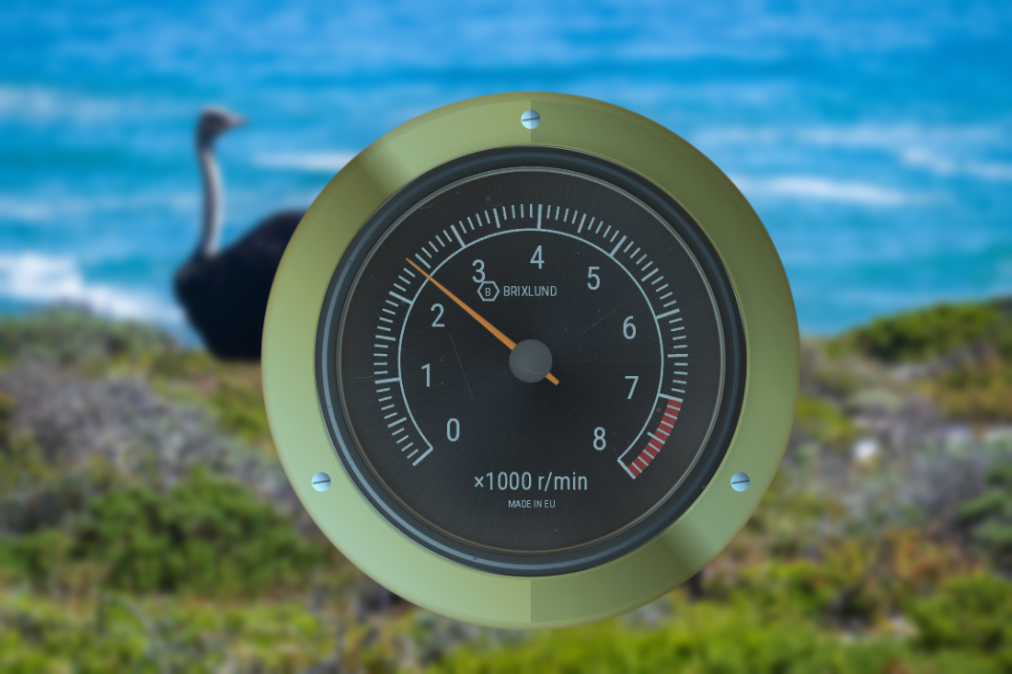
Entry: 2400,rpm
